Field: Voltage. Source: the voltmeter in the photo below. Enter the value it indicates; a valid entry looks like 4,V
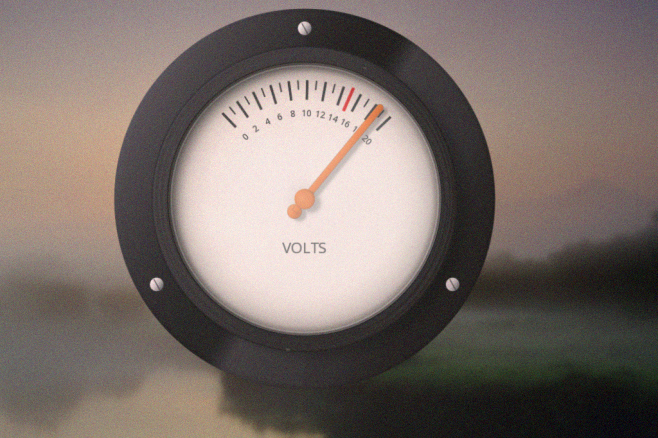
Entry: 18.5,V
